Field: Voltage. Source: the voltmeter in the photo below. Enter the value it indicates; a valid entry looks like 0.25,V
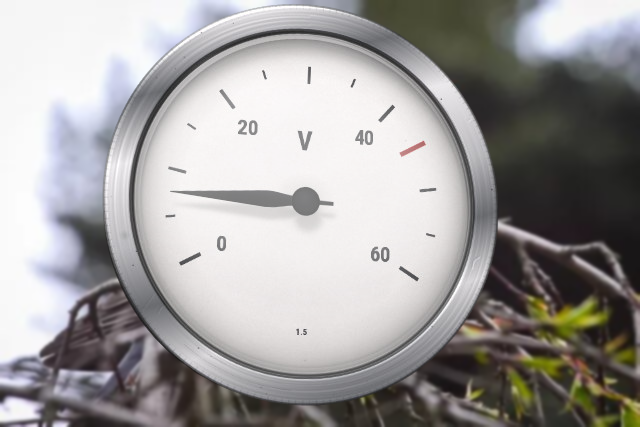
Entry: 7.5,V
